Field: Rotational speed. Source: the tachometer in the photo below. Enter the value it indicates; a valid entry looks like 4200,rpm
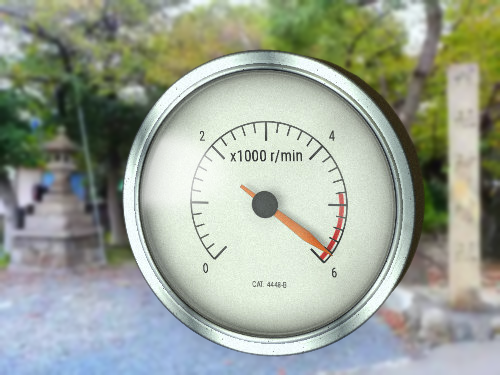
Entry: 5800,rpm
